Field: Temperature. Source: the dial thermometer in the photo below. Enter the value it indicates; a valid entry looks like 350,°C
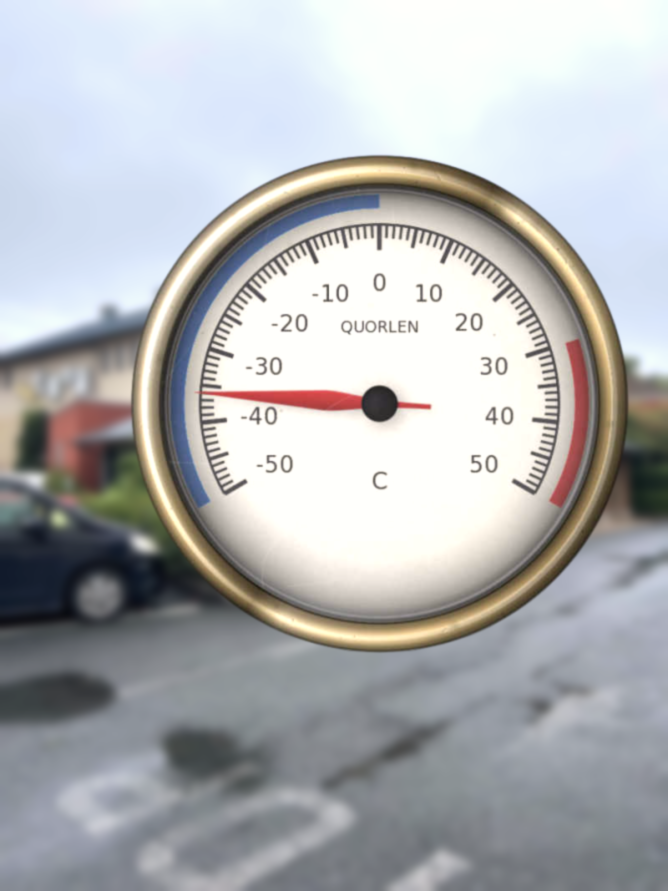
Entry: -36,°C
